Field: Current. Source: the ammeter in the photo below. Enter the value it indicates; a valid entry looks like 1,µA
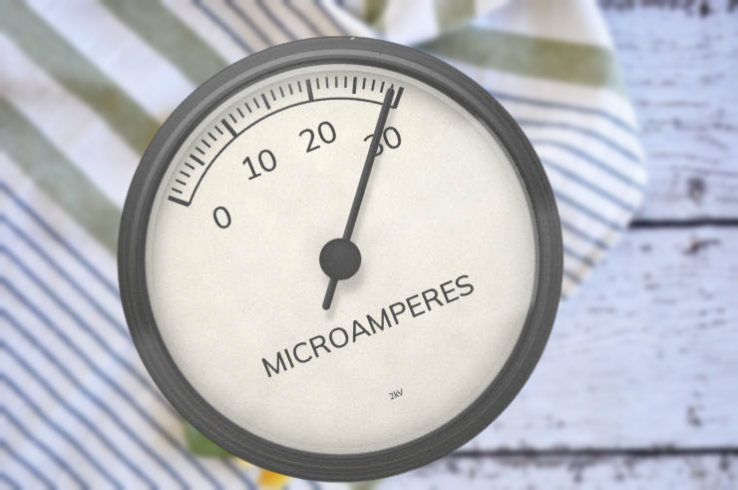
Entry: 29,µA
